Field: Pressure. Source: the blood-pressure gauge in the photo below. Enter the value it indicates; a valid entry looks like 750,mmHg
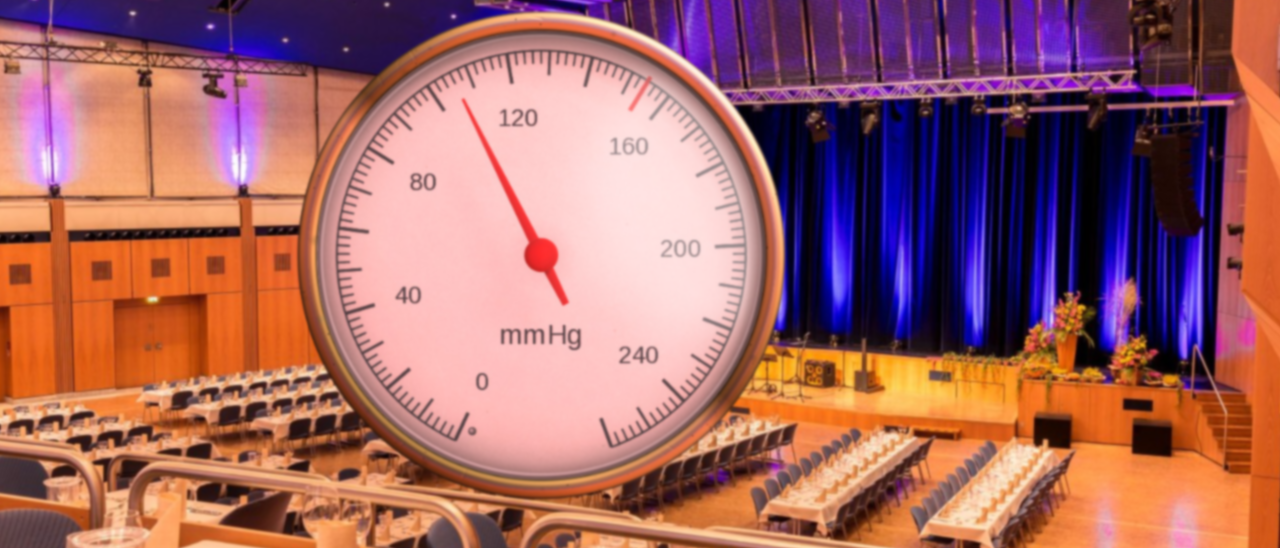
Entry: 106,mmHg
